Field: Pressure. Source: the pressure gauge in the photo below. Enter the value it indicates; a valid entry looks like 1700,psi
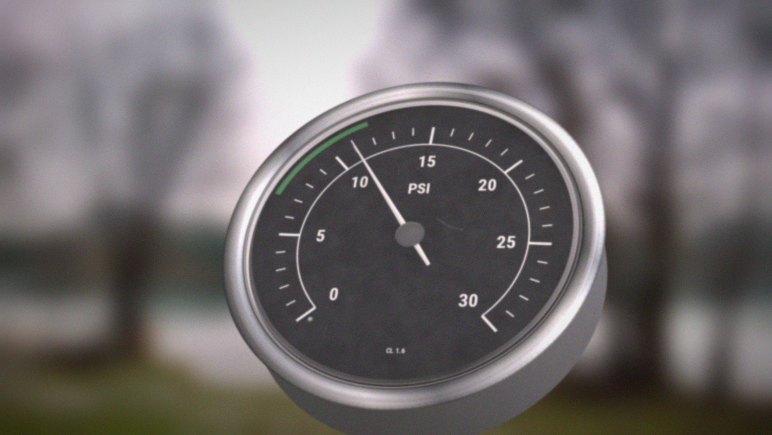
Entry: 11,psi
